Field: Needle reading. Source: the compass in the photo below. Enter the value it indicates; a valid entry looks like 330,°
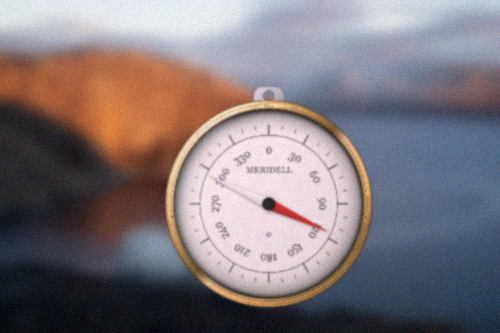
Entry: 115,°
